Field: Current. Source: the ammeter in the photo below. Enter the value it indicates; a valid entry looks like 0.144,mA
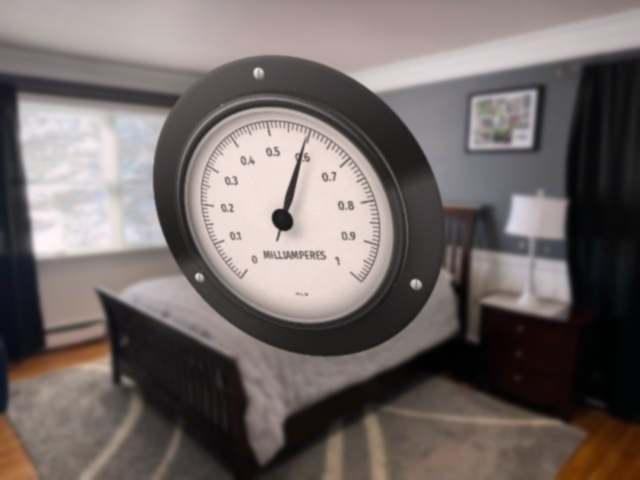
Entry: 0.6,mA
